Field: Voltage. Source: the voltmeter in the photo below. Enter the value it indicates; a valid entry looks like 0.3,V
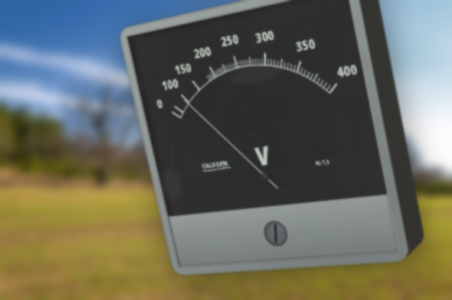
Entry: 100,V
